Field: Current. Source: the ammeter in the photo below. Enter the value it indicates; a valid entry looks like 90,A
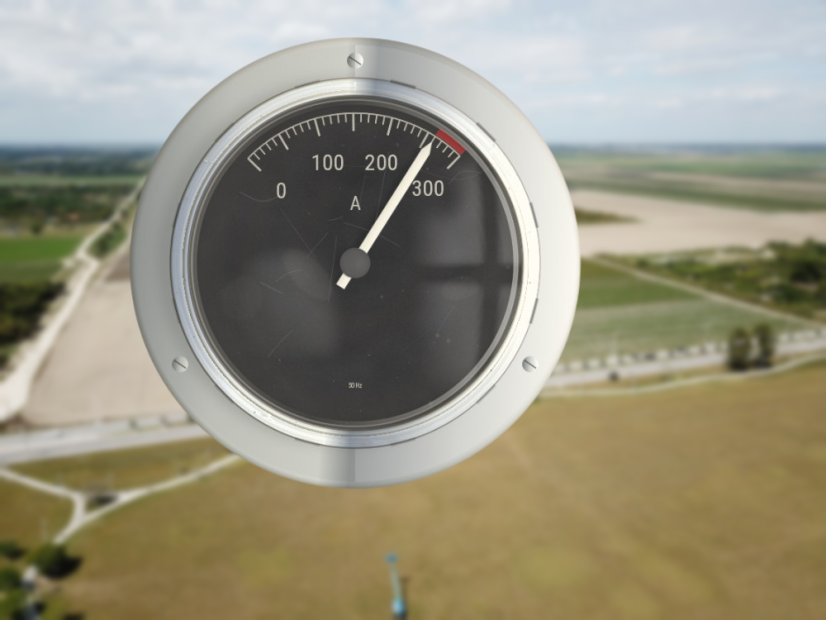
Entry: 260,A
